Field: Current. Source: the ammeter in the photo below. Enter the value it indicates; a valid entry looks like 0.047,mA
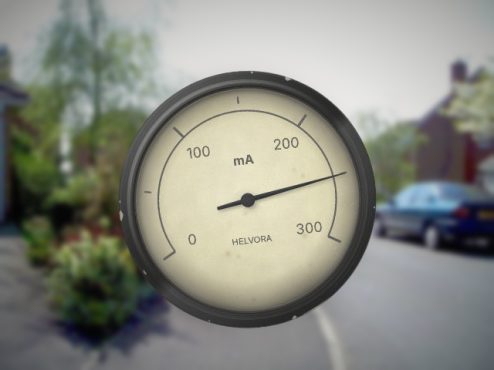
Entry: 250,mA
